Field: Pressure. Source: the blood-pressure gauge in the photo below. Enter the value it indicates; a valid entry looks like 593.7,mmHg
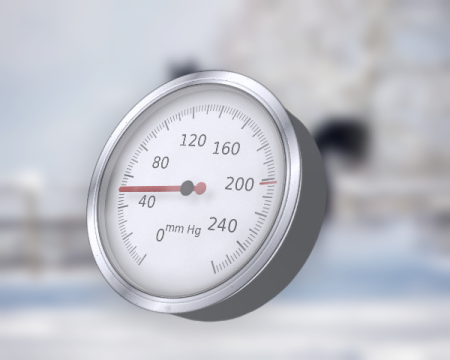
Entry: 50,mmHg
